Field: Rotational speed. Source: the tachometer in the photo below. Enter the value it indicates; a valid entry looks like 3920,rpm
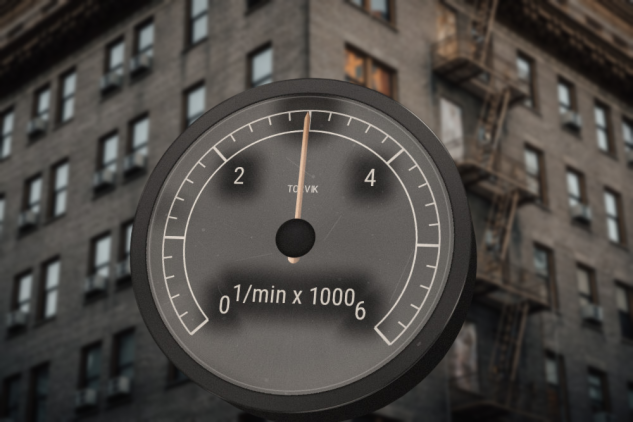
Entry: 3000,rpm
